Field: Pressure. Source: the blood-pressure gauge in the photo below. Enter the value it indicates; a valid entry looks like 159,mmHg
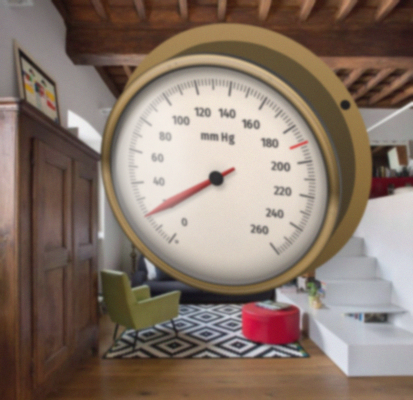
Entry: 20,mmHg
